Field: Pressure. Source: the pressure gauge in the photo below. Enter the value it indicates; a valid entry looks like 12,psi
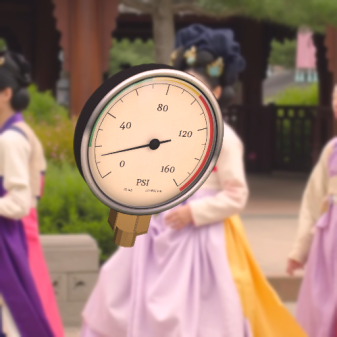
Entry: 15,psi
